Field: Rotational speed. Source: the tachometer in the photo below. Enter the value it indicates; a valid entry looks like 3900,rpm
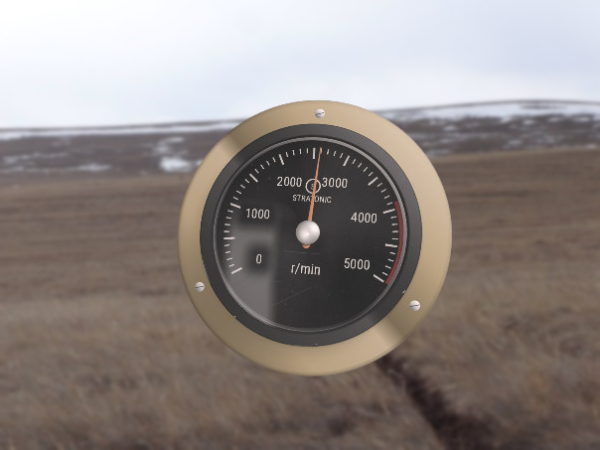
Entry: 2600,rpm
